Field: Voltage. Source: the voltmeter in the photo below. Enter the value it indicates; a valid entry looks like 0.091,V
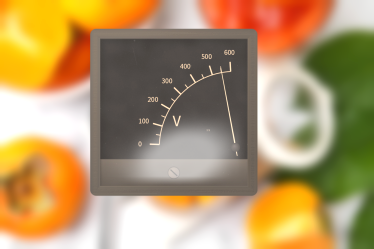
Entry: 550,V
